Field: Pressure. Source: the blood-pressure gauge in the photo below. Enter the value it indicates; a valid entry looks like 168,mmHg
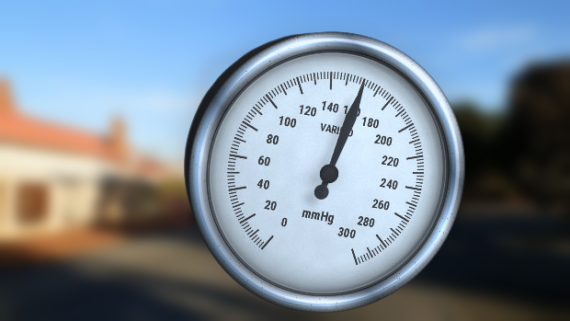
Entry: 160,mmHg
